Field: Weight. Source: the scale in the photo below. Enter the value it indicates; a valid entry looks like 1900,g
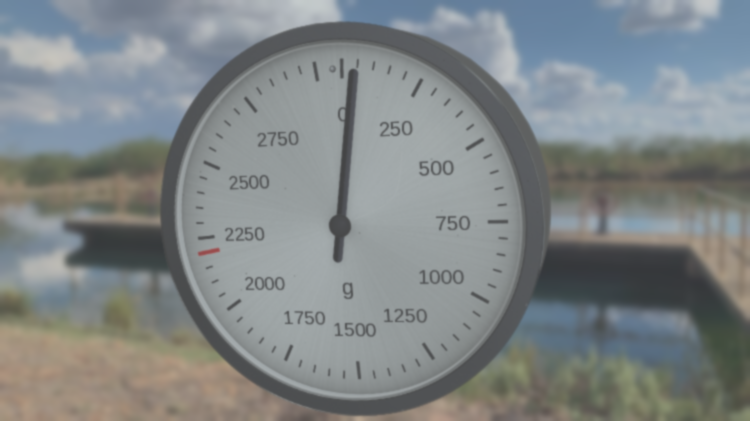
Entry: 50,g
